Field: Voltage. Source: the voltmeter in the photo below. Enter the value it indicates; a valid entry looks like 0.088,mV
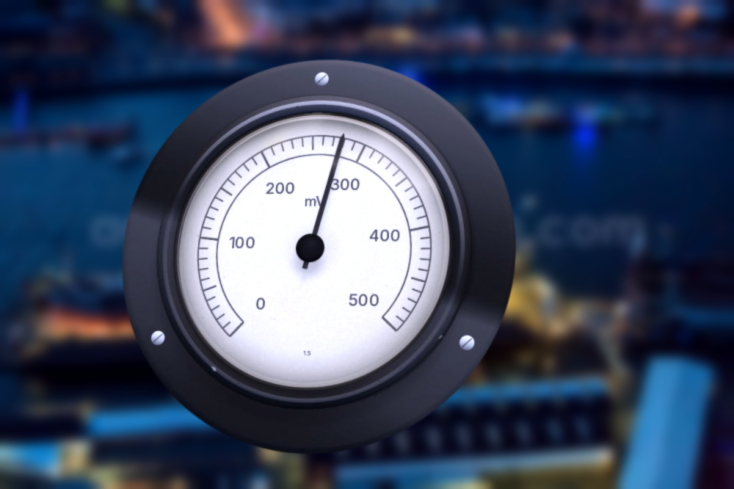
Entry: 280,mV
